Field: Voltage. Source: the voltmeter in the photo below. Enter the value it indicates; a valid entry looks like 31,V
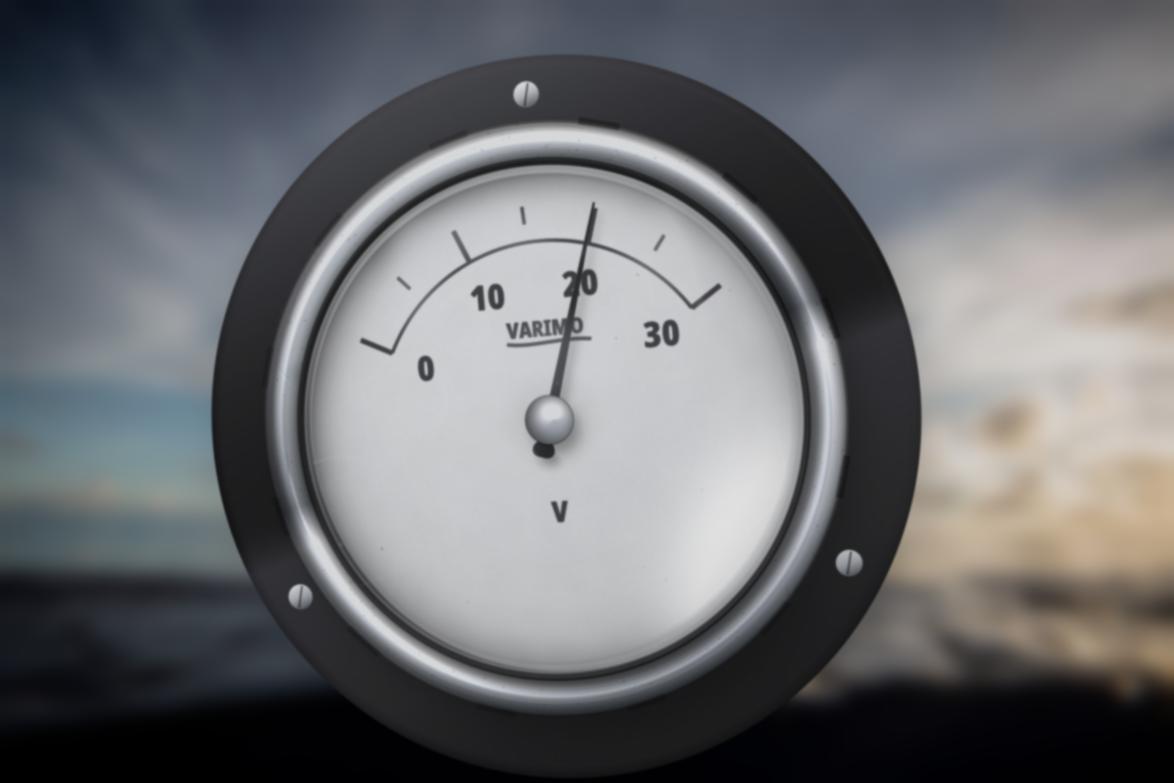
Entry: 20,V
